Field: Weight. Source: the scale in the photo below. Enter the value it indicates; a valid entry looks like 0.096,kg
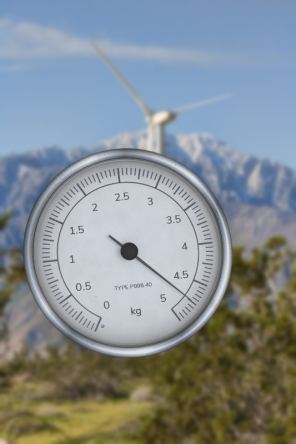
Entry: 4.75,kg
